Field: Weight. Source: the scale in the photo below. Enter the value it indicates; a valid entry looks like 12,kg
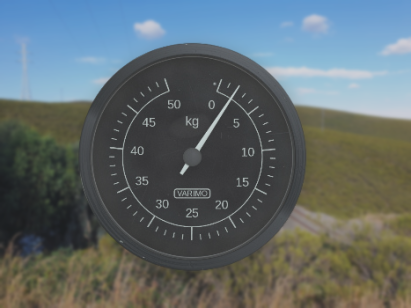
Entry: 2,kg
